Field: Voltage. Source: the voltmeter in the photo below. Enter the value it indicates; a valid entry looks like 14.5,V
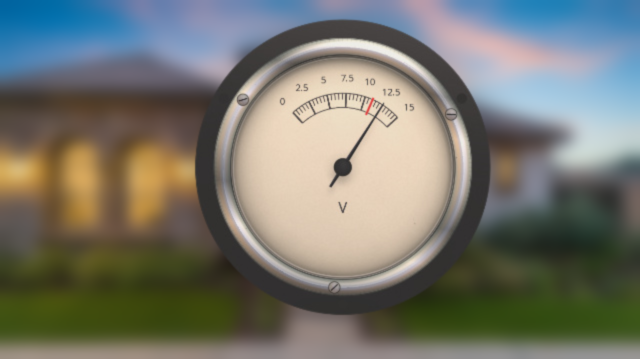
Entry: 12.5,V
